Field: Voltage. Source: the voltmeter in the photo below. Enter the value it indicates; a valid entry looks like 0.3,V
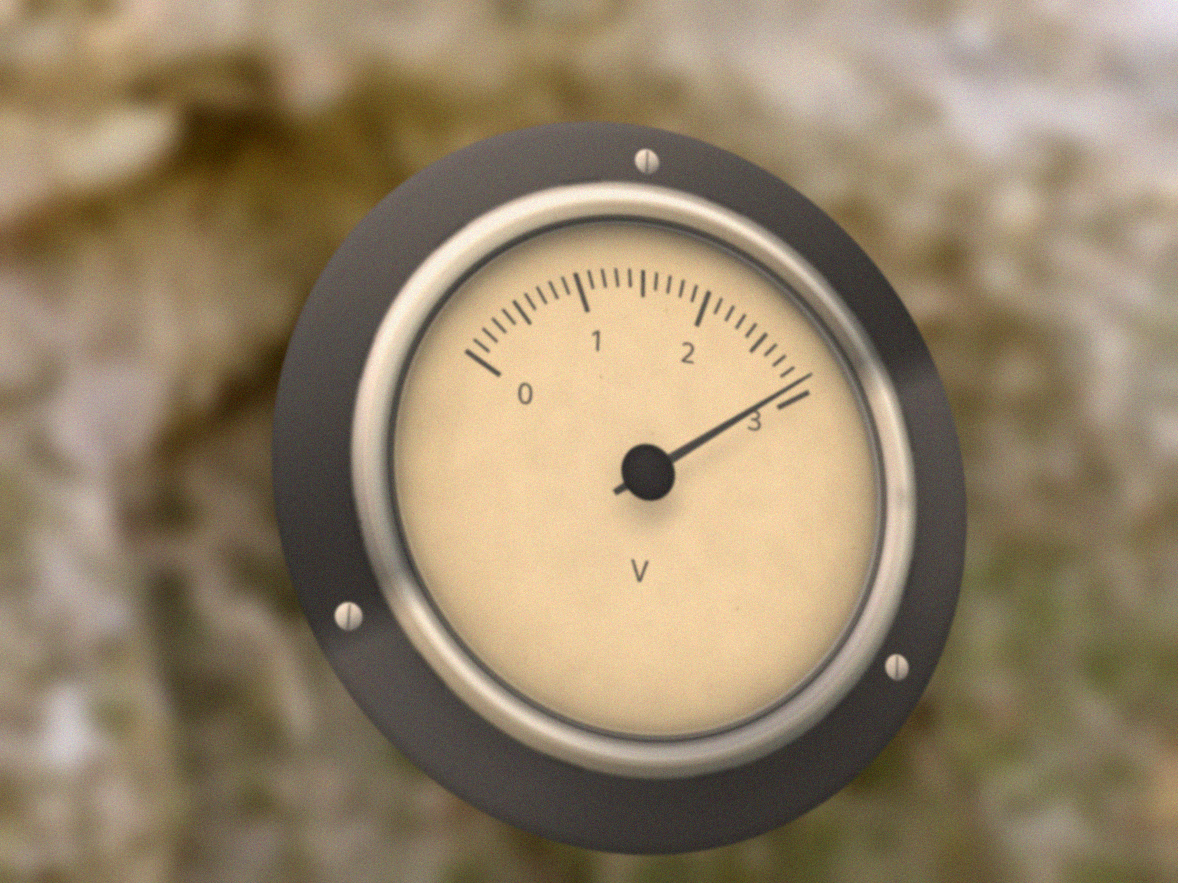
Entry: 2.9,V
